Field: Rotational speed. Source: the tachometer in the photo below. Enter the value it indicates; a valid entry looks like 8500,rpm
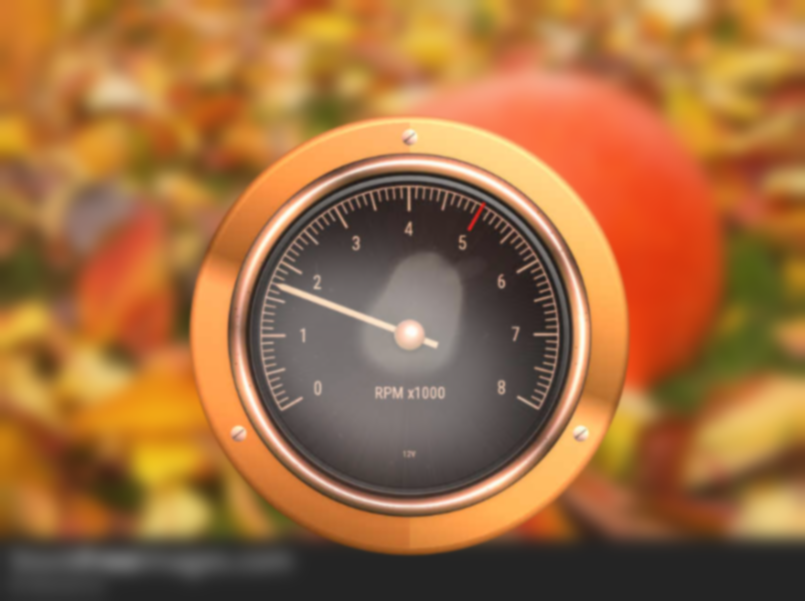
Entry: 1700,rpm
